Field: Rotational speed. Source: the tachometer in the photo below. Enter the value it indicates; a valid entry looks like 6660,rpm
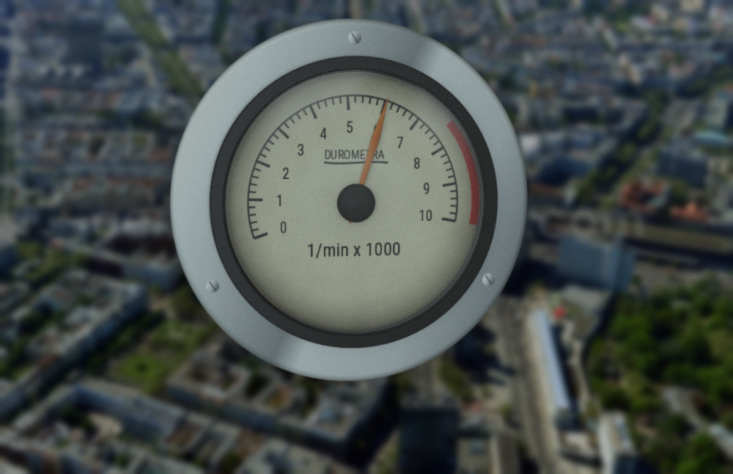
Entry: 6000,rpm
